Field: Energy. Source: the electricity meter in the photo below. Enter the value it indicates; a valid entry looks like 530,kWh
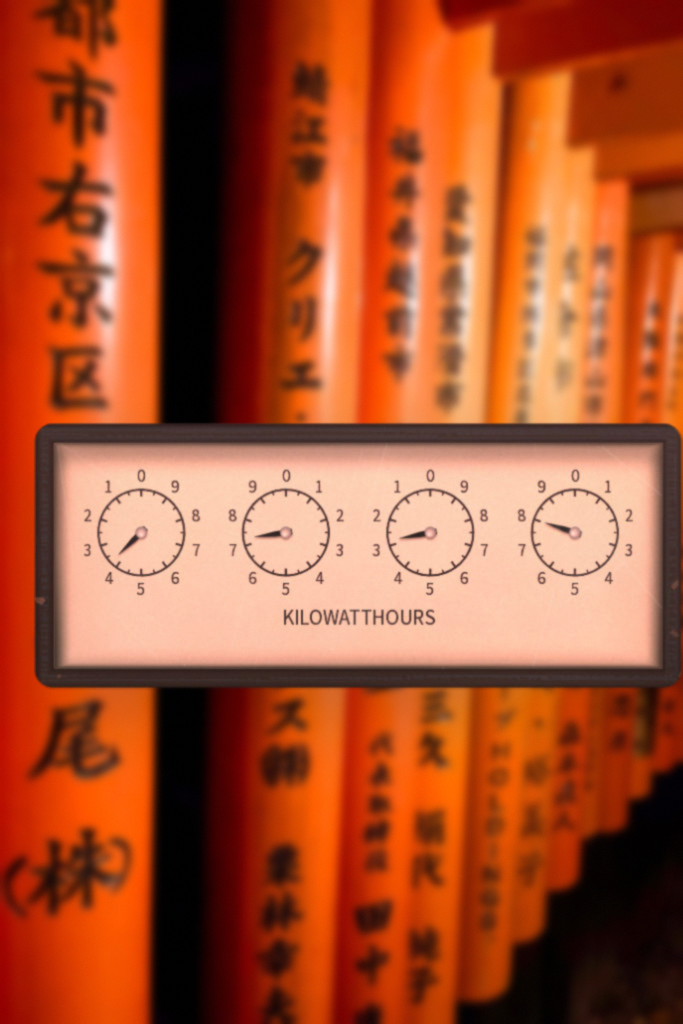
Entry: 3728,kWh
